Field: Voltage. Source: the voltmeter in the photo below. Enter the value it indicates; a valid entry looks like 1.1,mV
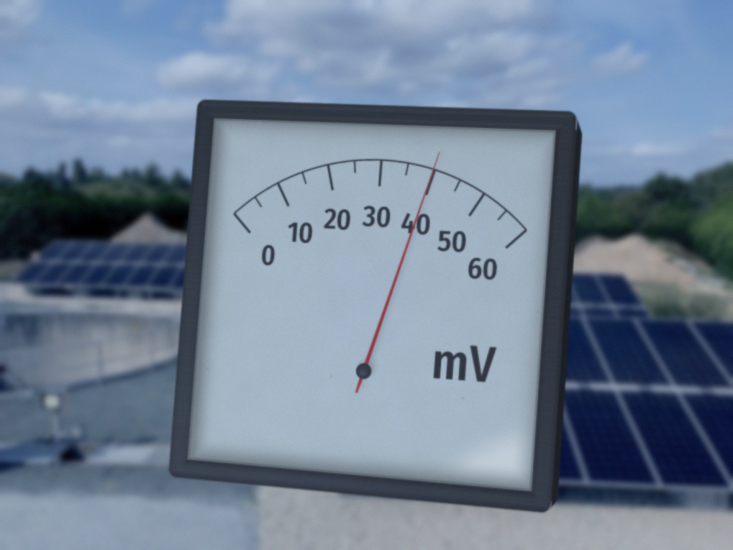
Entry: 40,mV
